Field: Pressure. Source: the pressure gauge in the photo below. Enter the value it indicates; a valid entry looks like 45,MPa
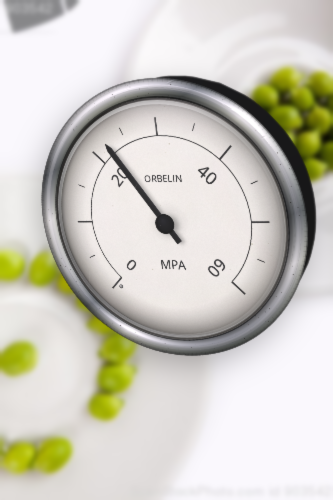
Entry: 22.5,MPa
